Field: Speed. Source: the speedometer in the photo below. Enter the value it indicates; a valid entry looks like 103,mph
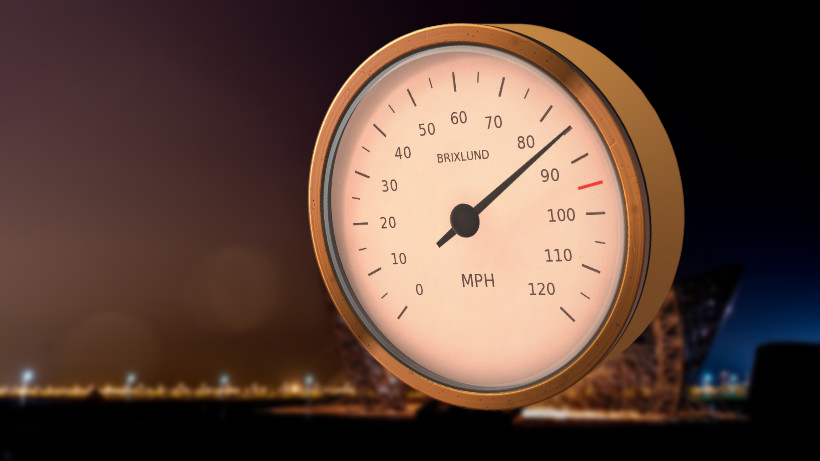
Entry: 85,mph
